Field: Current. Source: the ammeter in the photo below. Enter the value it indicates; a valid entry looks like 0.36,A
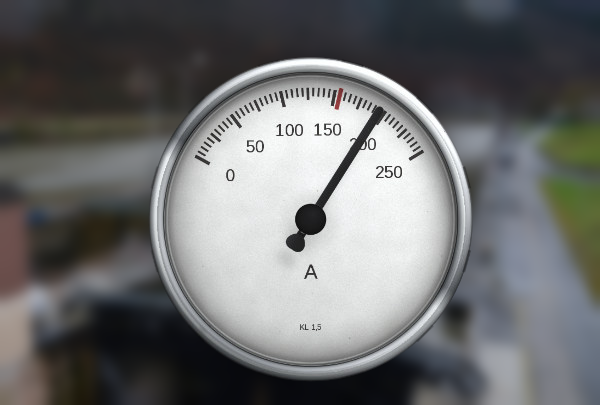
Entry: 195,A
